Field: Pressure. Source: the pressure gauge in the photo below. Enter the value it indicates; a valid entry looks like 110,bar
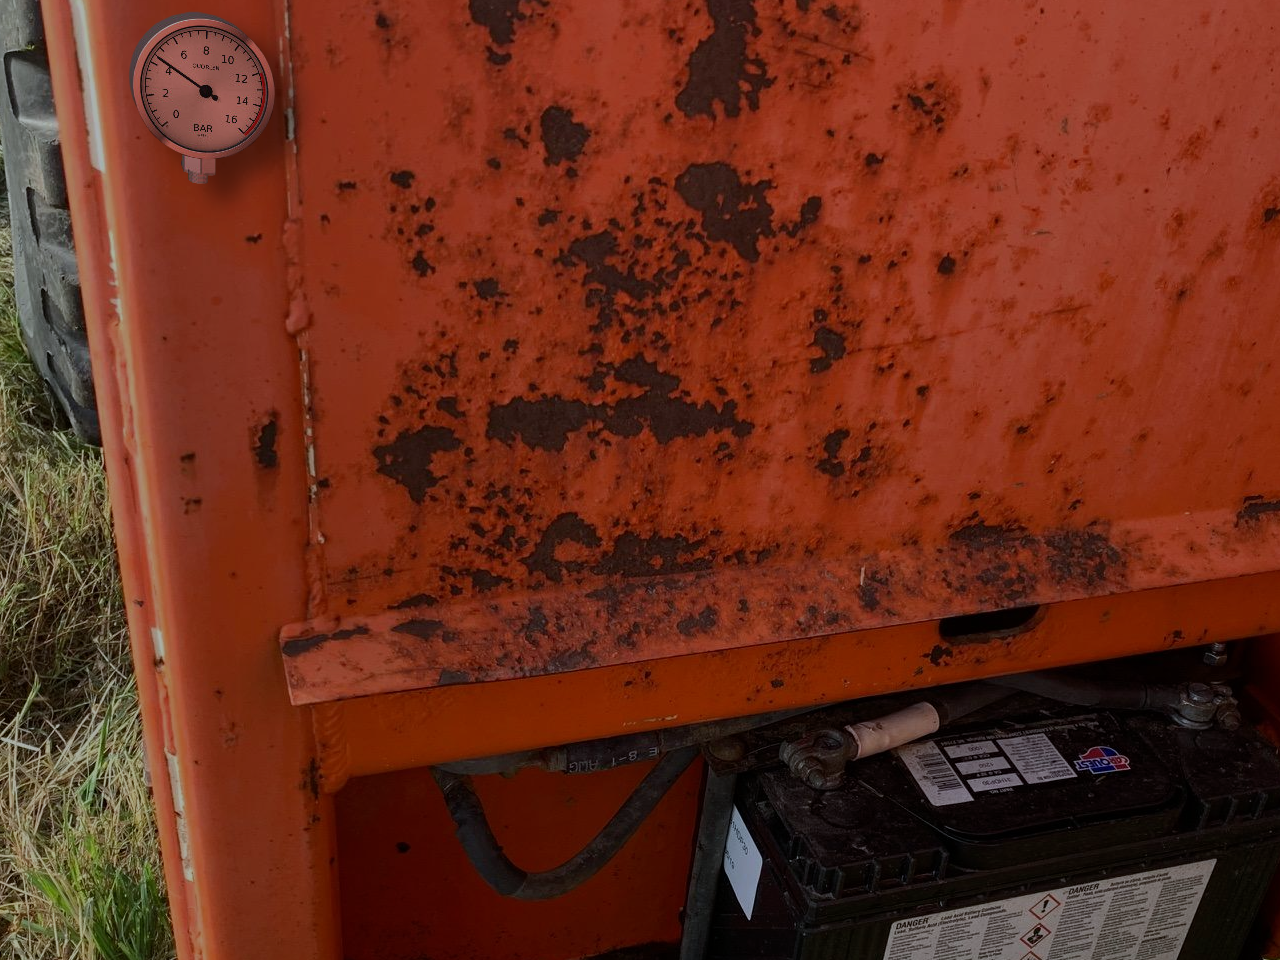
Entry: 4.5,bar
